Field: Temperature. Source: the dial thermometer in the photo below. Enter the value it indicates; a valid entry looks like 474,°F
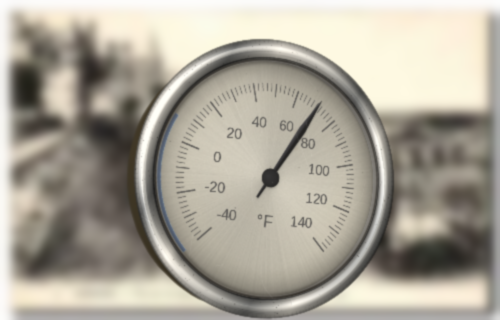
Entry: 70,°F
